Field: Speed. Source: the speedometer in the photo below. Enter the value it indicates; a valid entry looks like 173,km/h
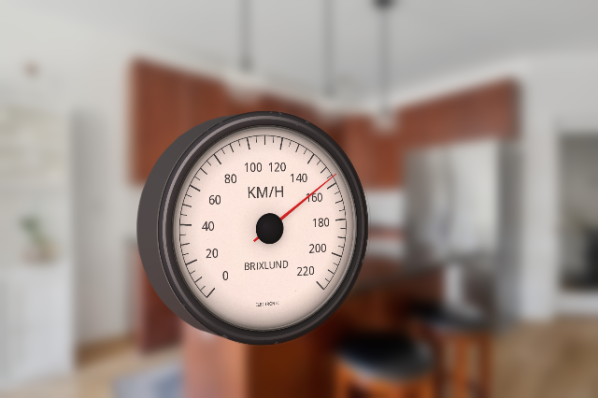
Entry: 155,km/h
